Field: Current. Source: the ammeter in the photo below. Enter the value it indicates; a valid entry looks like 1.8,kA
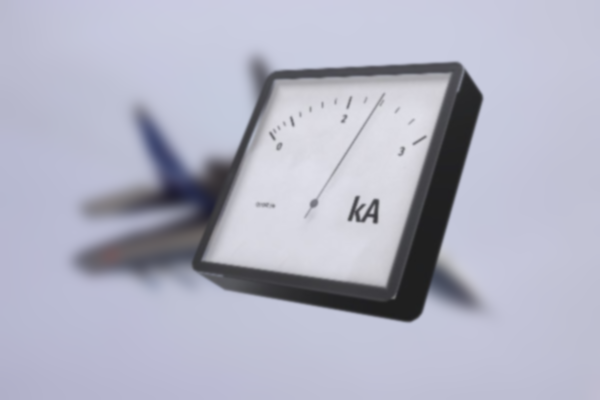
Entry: 2.4,kA
